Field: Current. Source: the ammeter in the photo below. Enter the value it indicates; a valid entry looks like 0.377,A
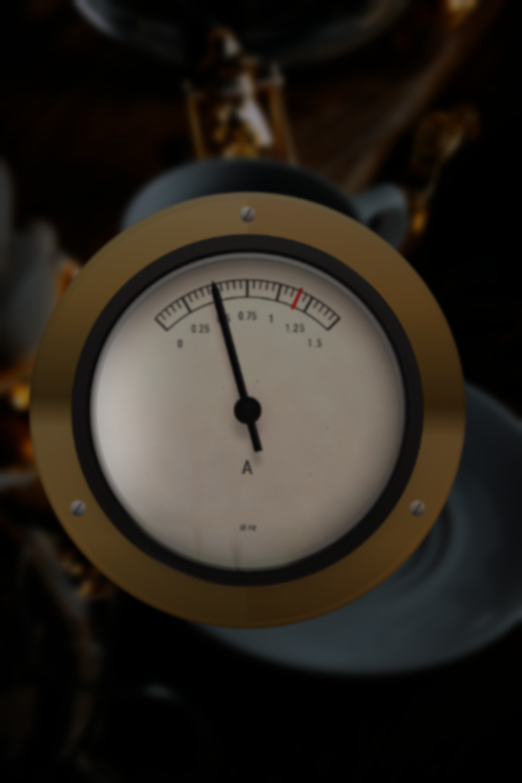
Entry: 0.5,A
